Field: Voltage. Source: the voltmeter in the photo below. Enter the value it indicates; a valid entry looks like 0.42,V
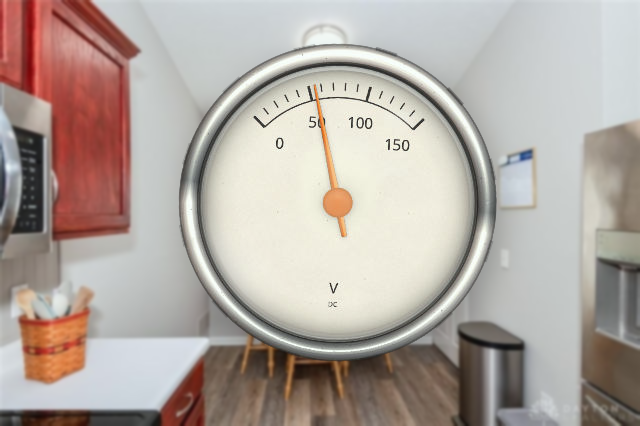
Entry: 55,V
